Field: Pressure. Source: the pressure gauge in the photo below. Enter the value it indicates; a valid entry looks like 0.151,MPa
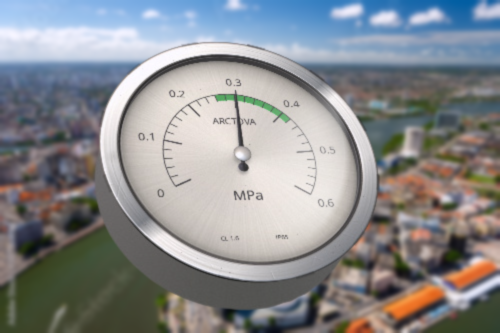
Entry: 0.3,MPa
